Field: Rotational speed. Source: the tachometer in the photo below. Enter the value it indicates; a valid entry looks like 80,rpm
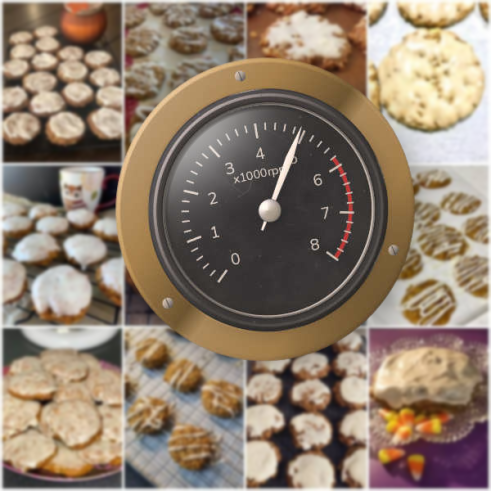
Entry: 4900,rpm
